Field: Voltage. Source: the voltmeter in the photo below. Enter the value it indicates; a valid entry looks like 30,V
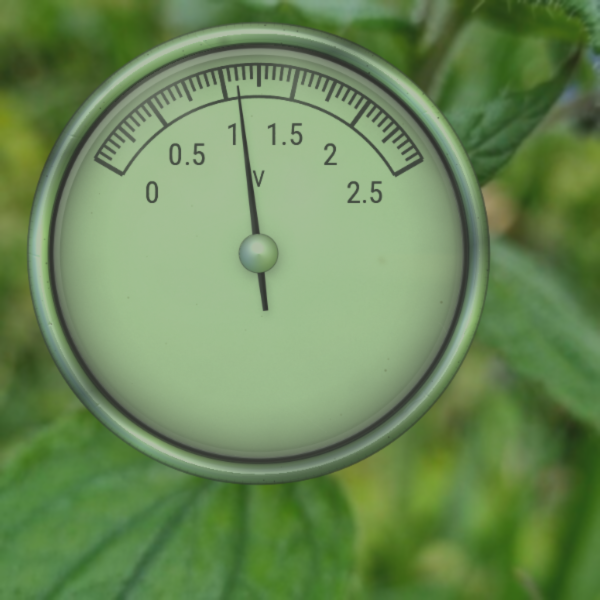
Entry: 1.1,V
